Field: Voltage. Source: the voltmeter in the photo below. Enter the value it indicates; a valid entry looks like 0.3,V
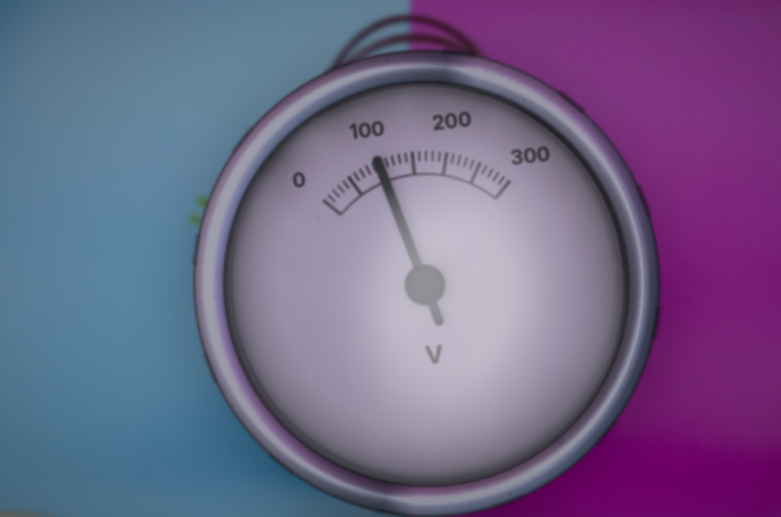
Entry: 100,V
